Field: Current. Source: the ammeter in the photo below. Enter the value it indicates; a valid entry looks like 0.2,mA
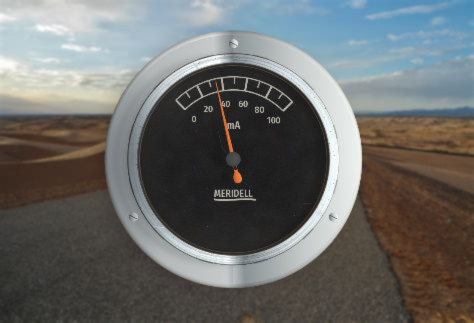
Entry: 35,mA
